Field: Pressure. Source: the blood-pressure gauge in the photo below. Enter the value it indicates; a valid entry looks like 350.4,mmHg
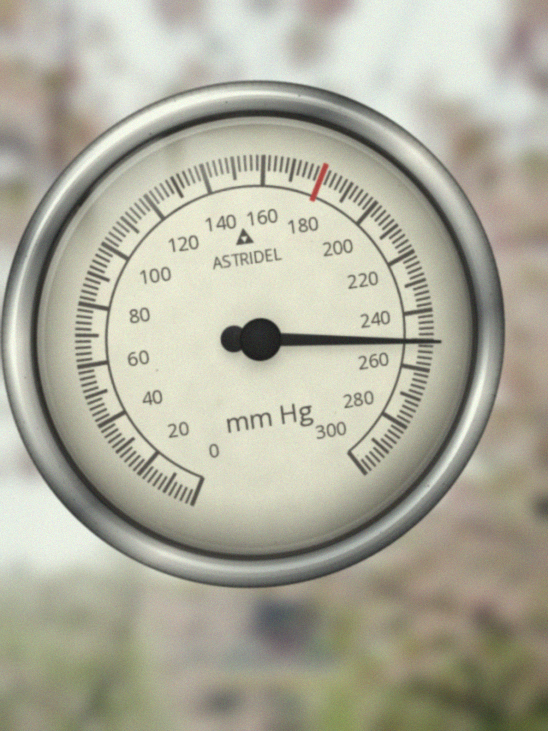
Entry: 250,mmHg
